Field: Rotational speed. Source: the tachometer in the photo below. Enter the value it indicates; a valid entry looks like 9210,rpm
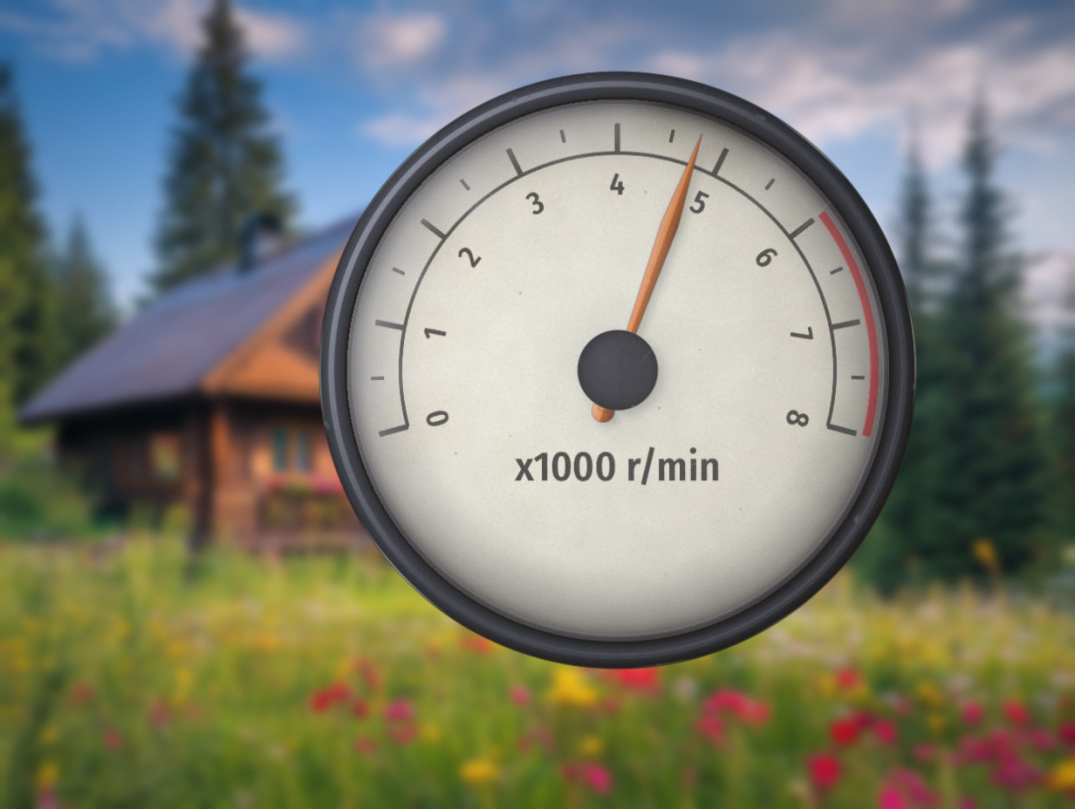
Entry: 4750,rpm
